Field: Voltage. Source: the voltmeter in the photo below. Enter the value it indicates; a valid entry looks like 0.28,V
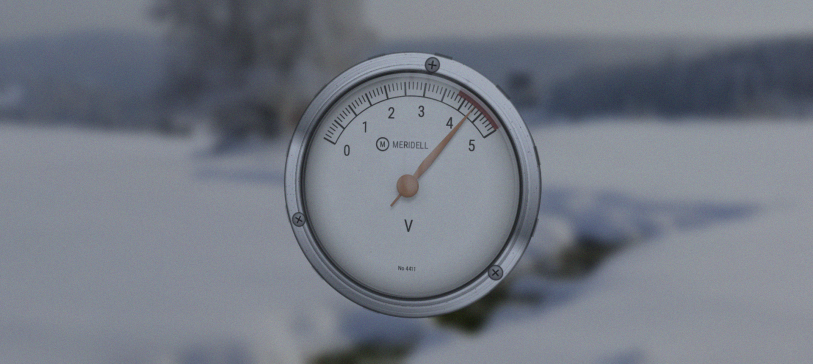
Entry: 4.3,V
